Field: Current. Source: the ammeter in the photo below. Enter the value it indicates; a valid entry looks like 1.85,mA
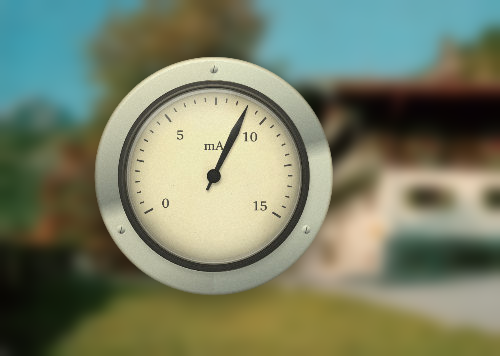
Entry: 9,mA
